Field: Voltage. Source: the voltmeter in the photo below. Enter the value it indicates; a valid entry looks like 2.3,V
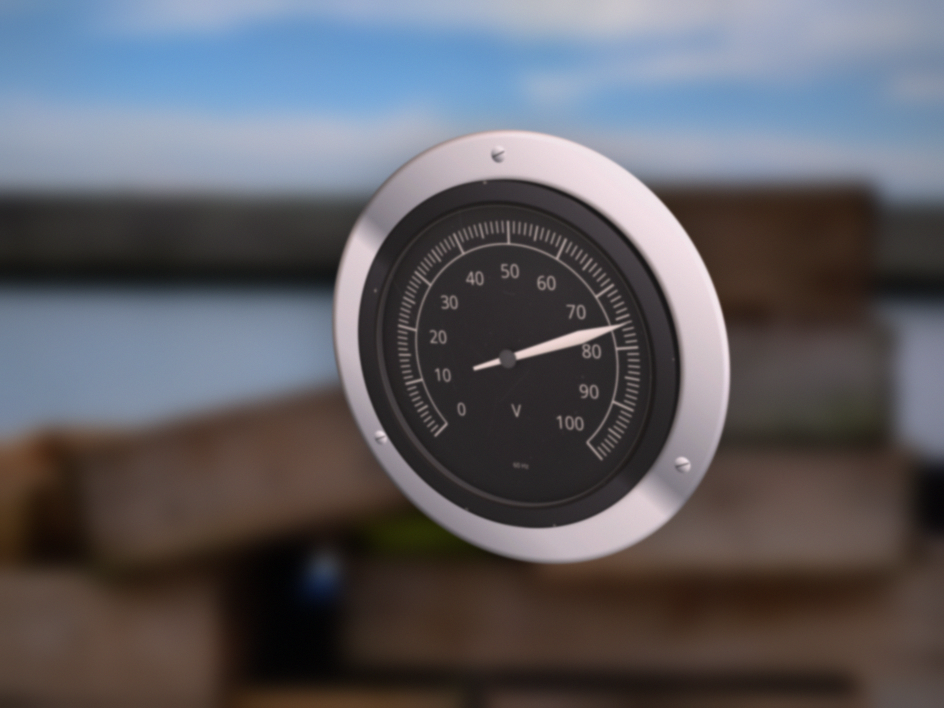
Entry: 76,V
